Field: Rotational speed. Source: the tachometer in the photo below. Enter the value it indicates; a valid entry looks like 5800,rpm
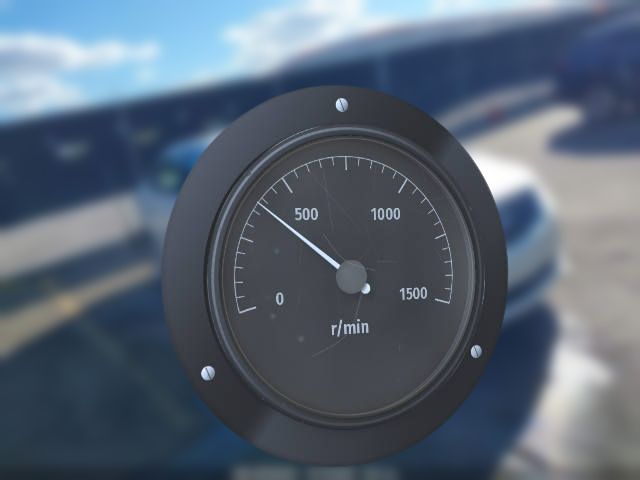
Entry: 375,rpm
